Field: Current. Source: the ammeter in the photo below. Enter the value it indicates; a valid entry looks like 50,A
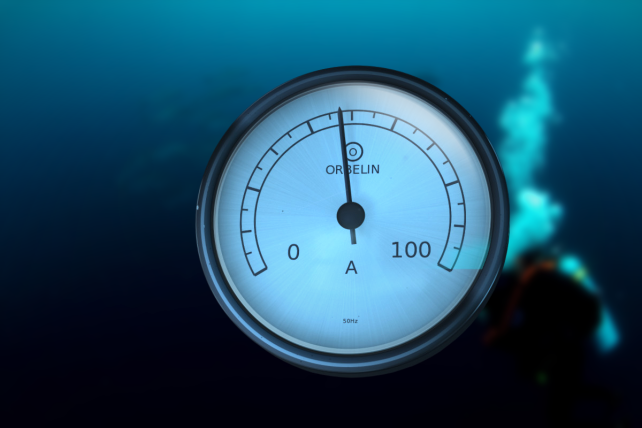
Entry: 47.5,A
